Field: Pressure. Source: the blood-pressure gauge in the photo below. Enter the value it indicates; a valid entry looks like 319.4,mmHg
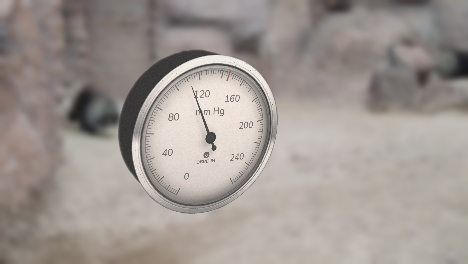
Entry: 110,mmHg
